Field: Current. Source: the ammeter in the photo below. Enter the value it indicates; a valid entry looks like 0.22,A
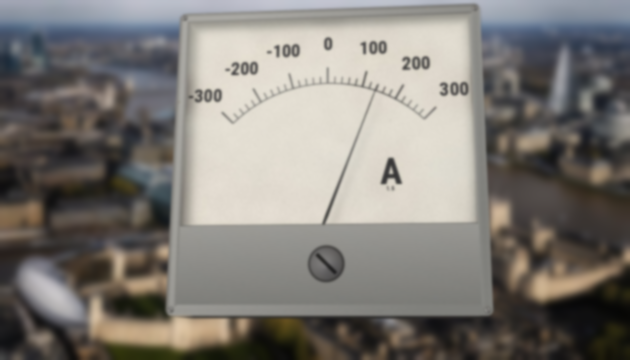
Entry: 140,A
